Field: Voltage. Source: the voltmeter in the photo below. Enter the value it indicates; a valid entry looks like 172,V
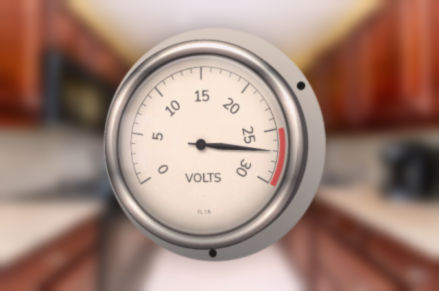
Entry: 27,V
